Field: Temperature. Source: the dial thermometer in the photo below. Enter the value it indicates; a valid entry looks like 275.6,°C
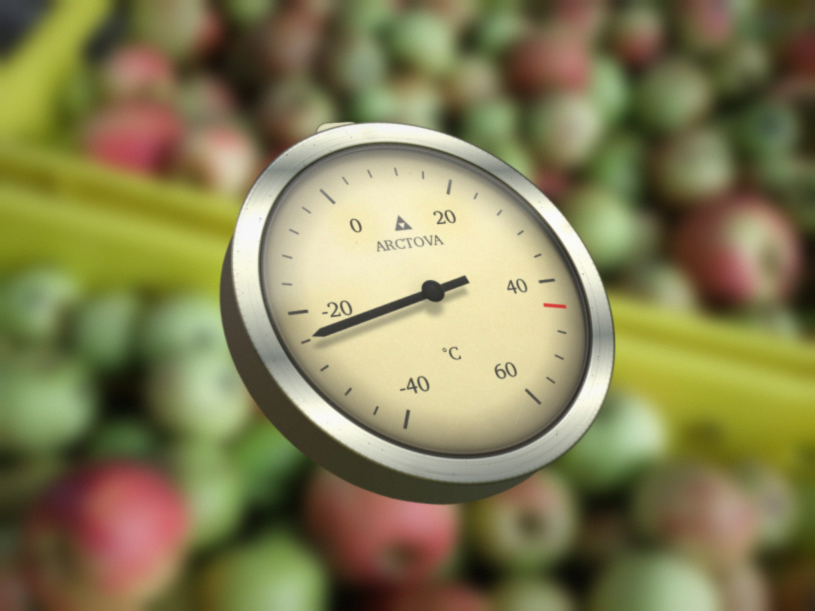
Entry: -24,°C
